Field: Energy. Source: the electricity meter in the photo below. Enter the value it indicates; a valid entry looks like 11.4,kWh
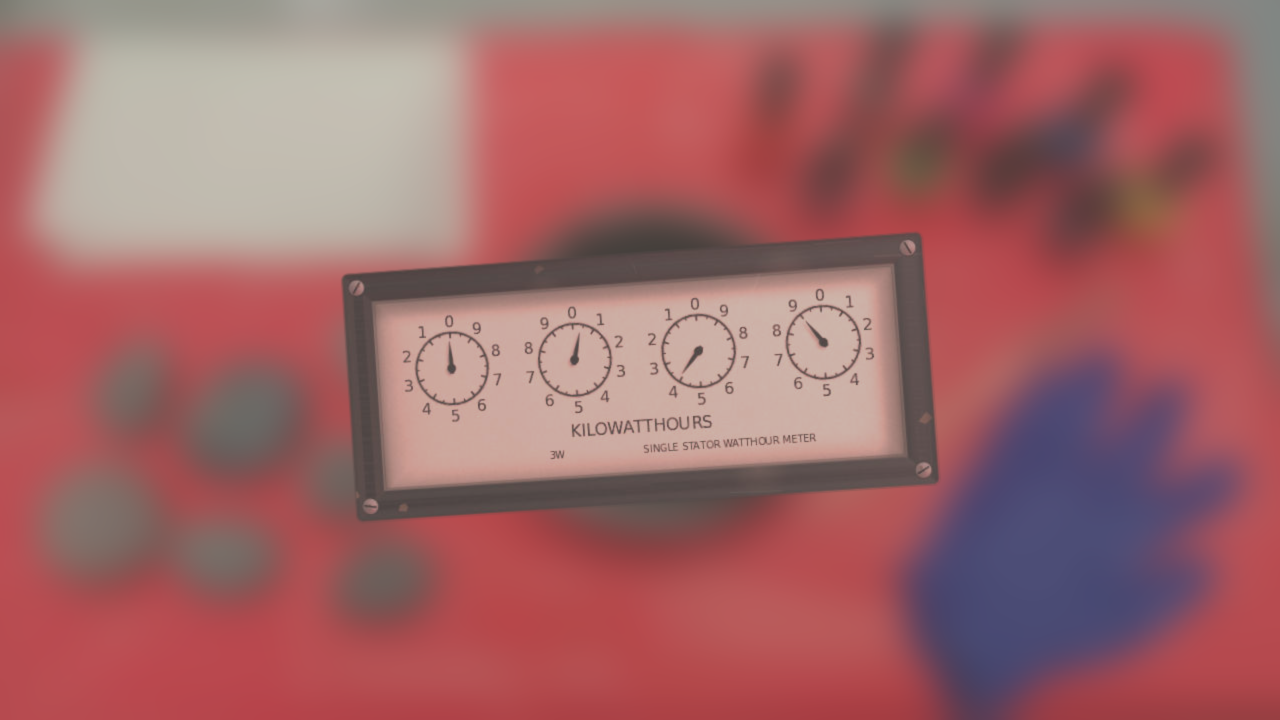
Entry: 39,kWh
